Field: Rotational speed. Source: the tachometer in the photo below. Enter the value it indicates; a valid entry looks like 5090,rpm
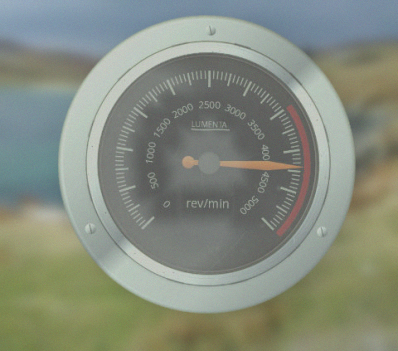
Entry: 4200,rpm
